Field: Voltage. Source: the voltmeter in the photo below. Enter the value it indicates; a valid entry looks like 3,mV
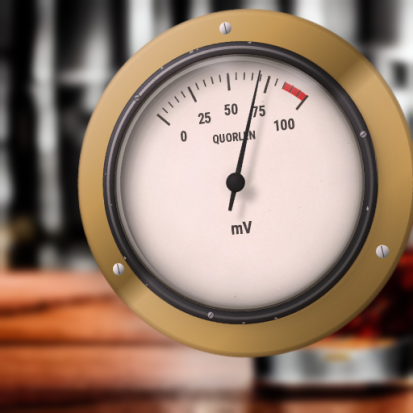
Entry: 70,mV
